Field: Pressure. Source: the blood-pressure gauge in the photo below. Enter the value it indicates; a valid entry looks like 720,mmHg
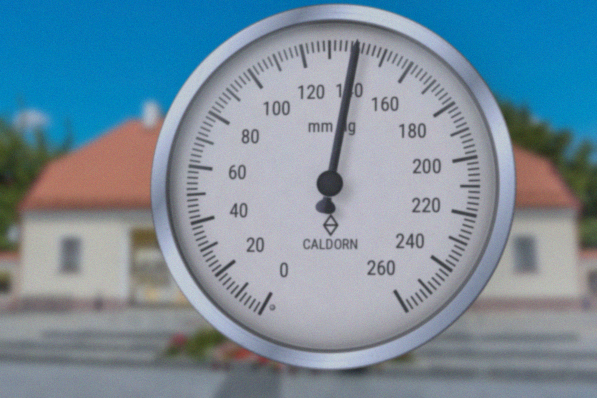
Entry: 140,mmHg
